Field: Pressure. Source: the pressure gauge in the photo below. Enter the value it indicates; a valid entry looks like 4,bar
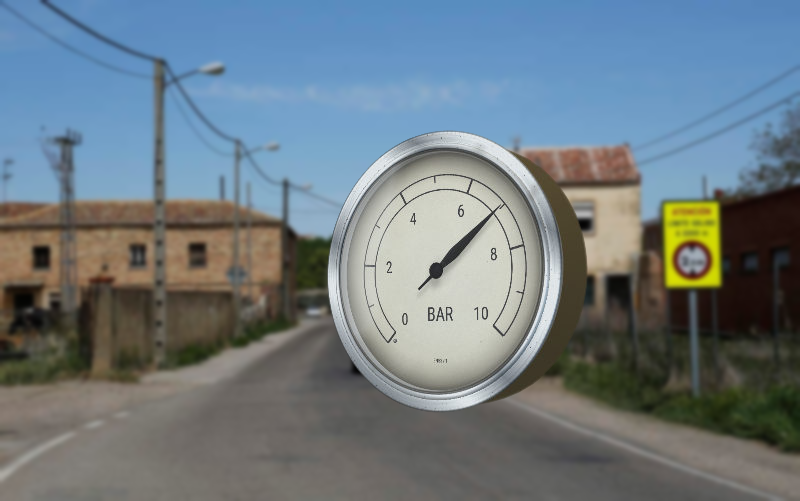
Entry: 7,bar
